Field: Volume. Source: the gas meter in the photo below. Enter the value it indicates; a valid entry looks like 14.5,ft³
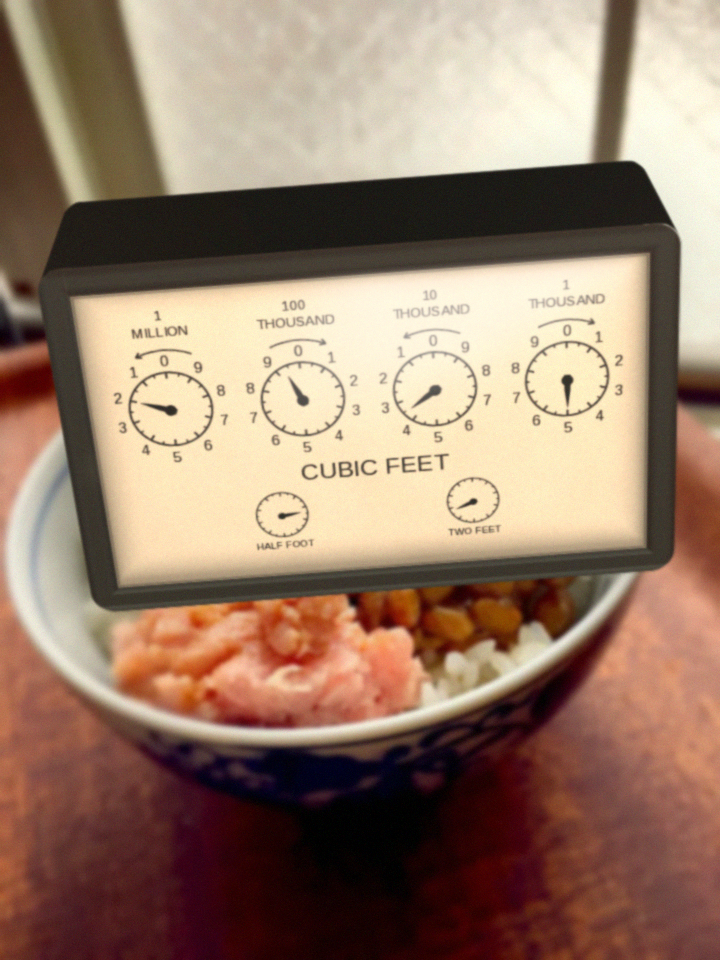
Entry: 193500,ft³
